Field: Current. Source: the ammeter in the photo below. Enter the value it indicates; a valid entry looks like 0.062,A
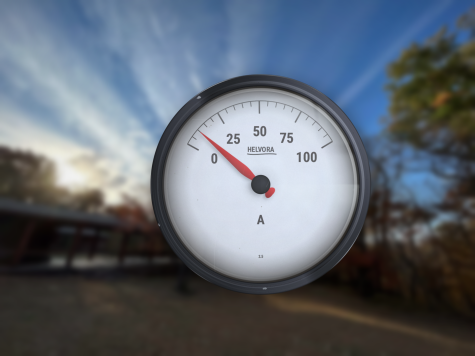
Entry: 10,A
